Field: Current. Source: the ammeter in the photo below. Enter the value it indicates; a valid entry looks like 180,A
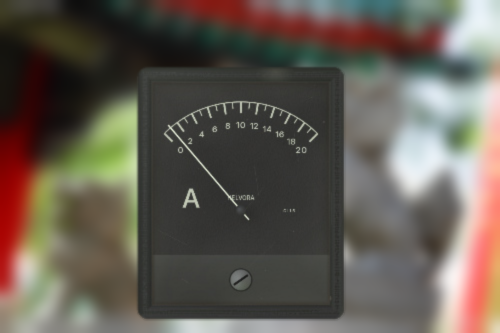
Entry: 1,A
